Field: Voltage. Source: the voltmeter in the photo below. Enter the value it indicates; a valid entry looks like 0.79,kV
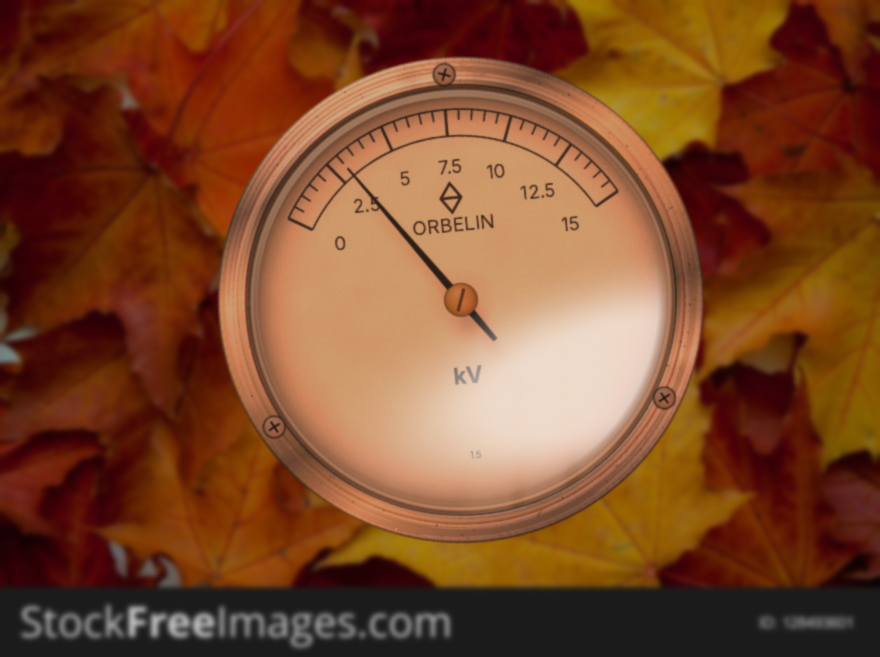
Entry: 3,kV
